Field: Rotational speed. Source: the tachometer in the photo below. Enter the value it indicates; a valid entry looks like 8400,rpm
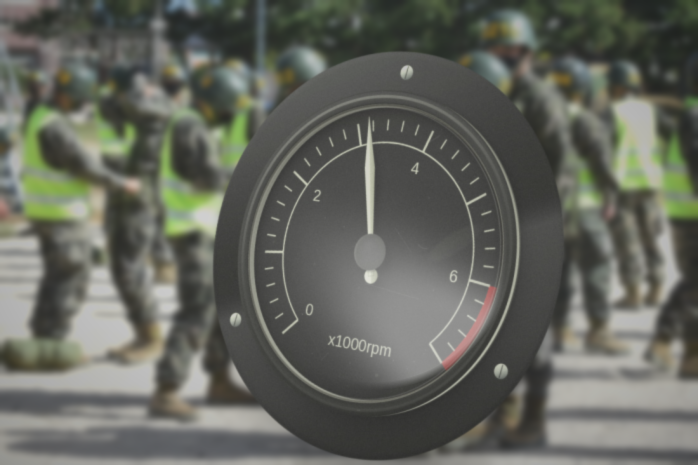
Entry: 3200,rpm
